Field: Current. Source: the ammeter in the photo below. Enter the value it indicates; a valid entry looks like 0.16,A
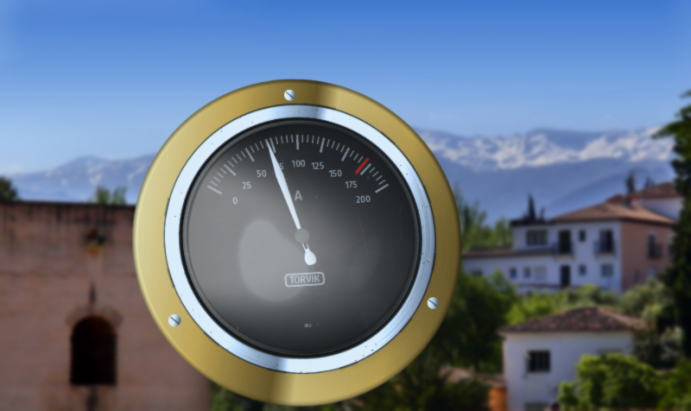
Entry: 70,A
